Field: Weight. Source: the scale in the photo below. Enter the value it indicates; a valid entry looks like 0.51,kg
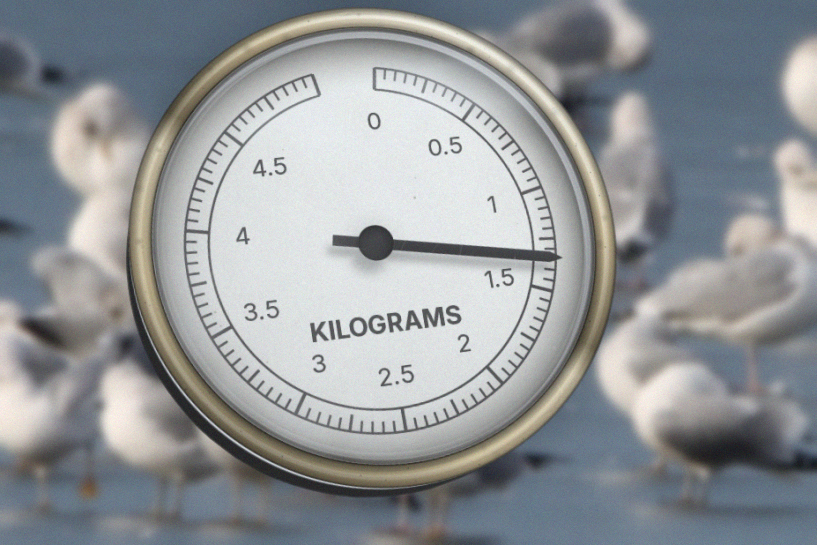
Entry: 1.35,kg
